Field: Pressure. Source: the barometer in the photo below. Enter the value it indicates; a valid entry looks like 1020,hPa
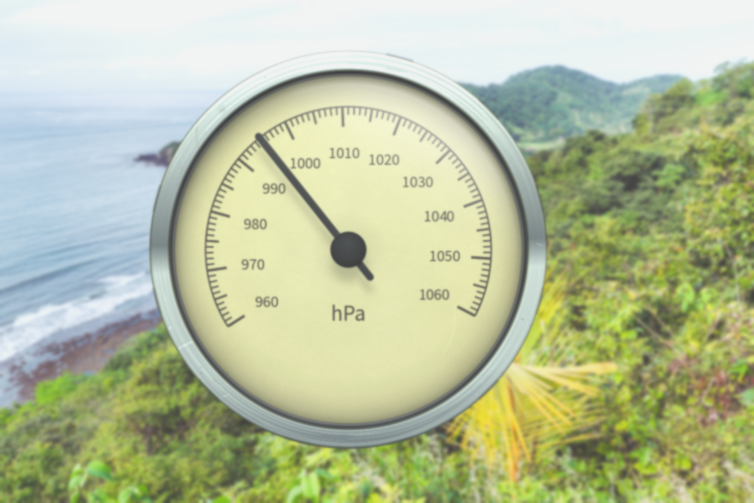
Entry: 995,hPa
